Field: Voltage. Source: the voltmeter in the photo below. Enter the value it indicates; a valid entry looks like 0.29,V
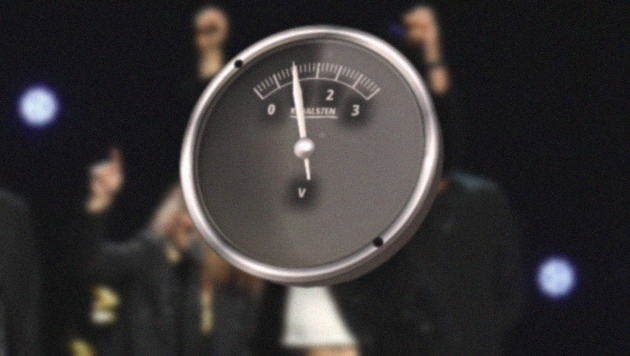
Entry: 1,V
